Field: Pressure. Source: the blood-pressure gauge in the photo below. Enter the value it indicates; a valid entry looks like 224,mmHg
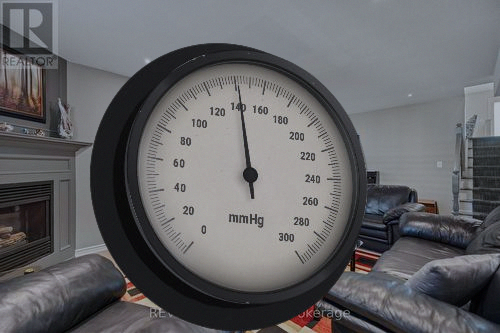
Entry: 140,mmHg
